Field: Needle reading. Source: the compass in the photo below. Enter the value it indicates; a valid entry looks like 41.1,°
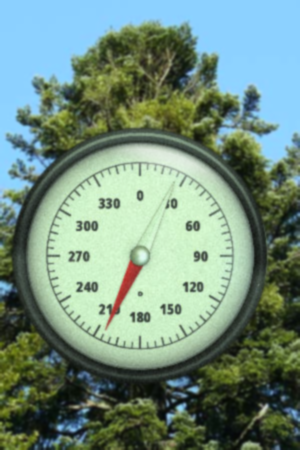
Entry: 205,°
